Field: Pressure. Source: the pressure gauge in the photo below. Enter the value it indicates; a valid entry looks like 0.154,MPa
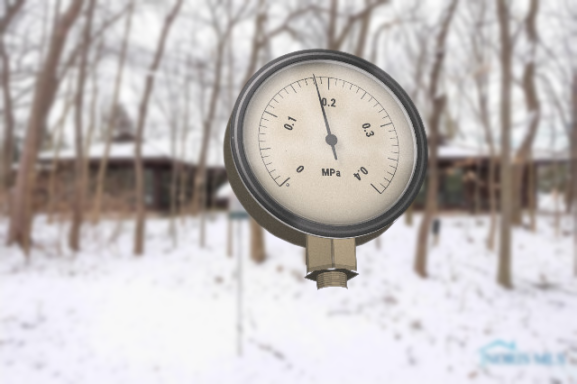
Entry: 0.18,MPa
